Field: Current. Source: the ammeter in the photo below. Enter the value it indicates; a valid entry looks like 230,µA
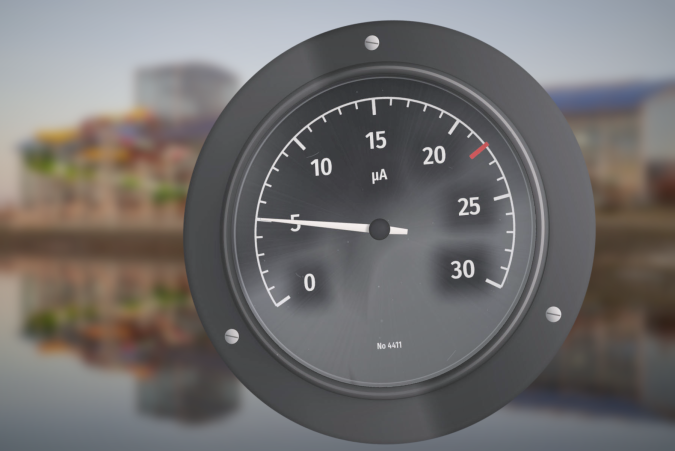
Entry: 5,µA
